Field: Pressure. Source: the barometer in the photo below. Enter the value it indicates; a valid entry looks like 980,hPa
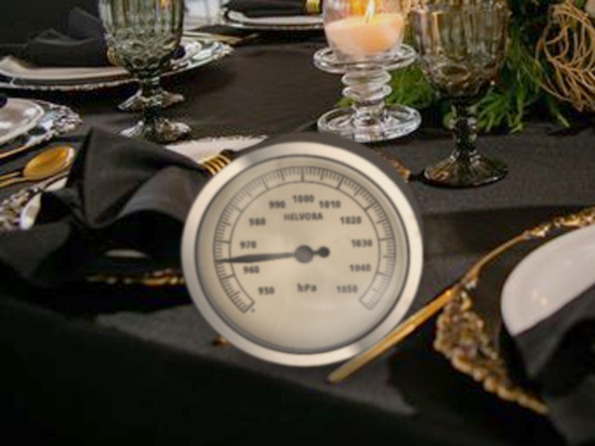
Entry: 965,hPa
